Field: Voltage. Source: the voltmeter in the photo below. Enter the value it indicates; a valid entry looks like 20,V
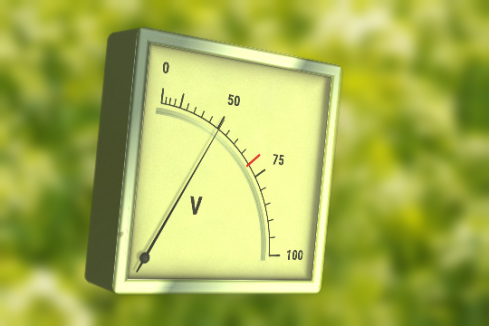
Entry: 50,V
